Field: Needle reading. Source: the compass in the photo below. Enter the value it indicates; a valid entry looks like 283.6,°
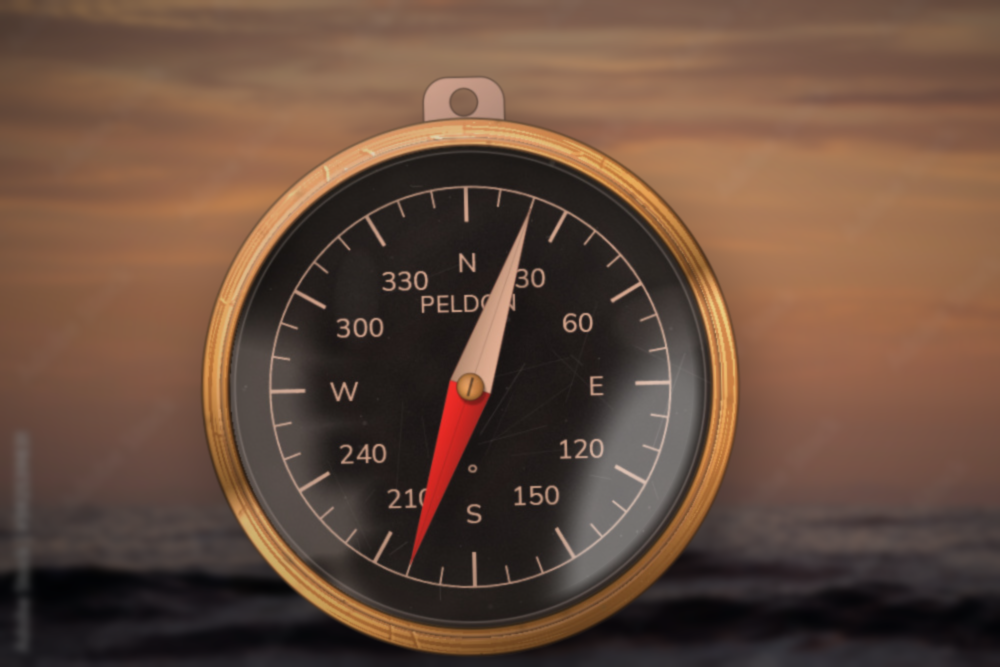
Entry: 200,°
